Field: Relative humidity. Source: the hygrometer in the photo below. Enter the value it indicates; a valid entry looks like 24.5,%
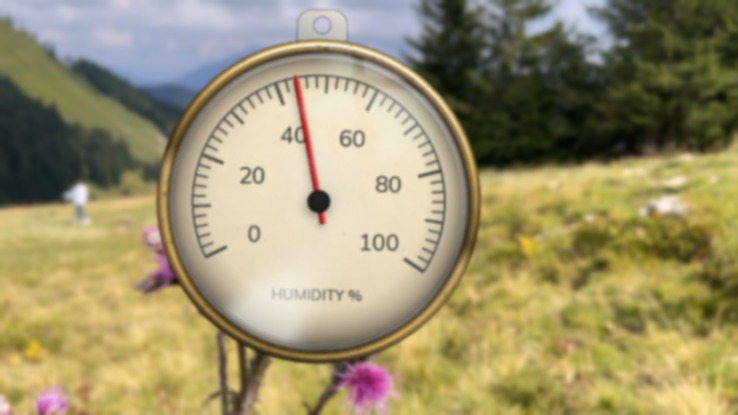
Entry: 44,%
